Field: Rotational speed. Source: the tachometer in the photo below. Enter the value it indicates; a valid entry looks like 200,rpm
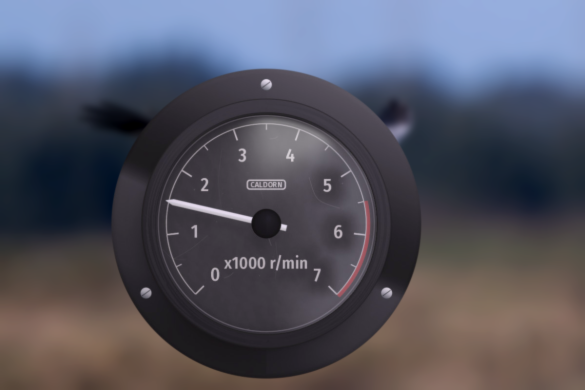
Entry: 1500,rpm
